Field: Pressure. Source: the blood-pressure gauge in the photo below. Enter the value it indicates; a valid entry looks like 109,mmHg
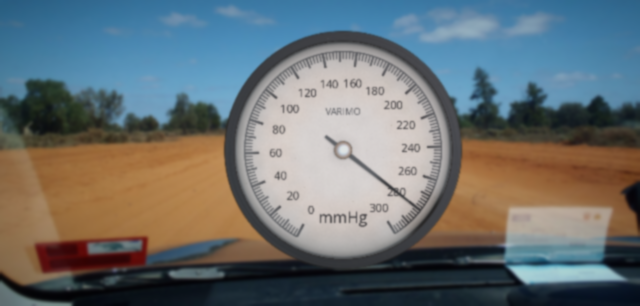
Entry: 280,mmHg
